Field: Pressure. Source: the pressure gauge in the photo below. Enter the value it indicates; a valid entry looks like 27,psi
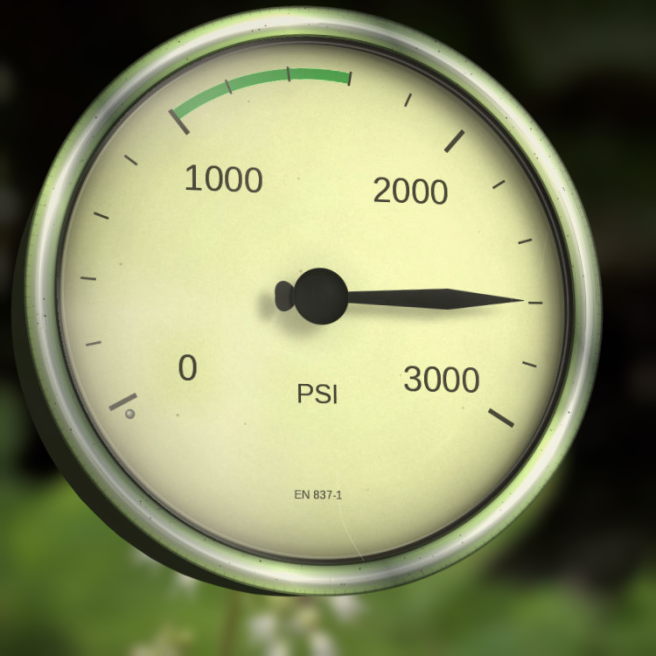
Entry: 2600,psi
